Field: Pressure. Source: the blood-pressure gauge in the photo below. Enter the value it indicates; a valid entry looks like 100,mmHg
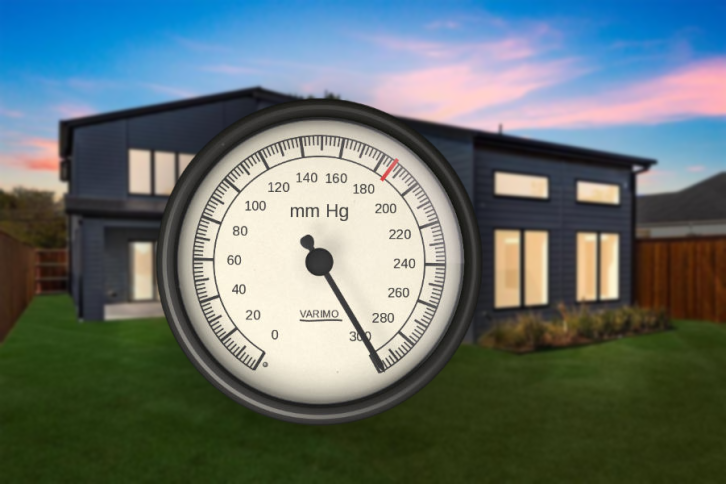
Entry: 298,mmHg
